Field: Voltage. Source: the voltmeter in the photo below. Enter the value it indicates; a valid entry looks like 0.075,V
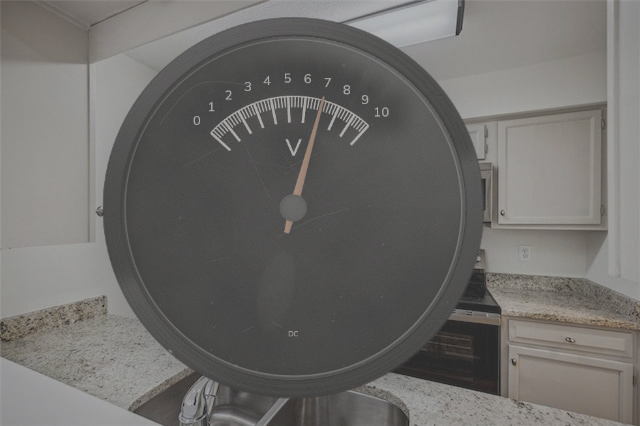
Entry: 7,V
